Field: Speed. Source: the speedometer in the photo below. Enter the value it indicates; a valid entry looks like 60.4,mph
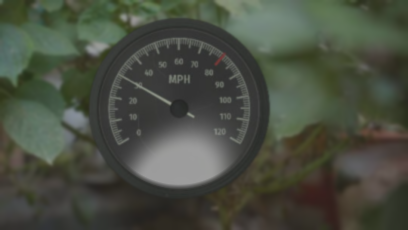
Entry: 30,mph
